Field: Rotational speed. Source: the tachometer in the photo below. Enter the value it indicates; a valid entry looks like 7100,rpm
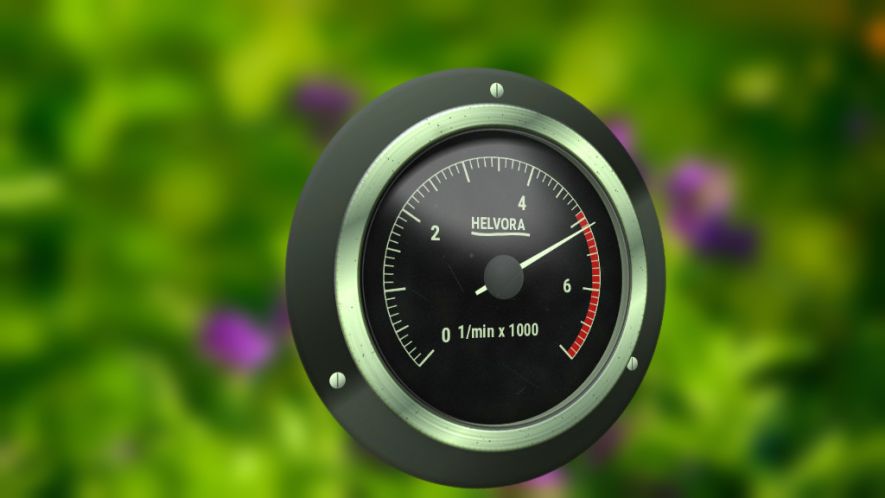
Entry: 5100,rpm
